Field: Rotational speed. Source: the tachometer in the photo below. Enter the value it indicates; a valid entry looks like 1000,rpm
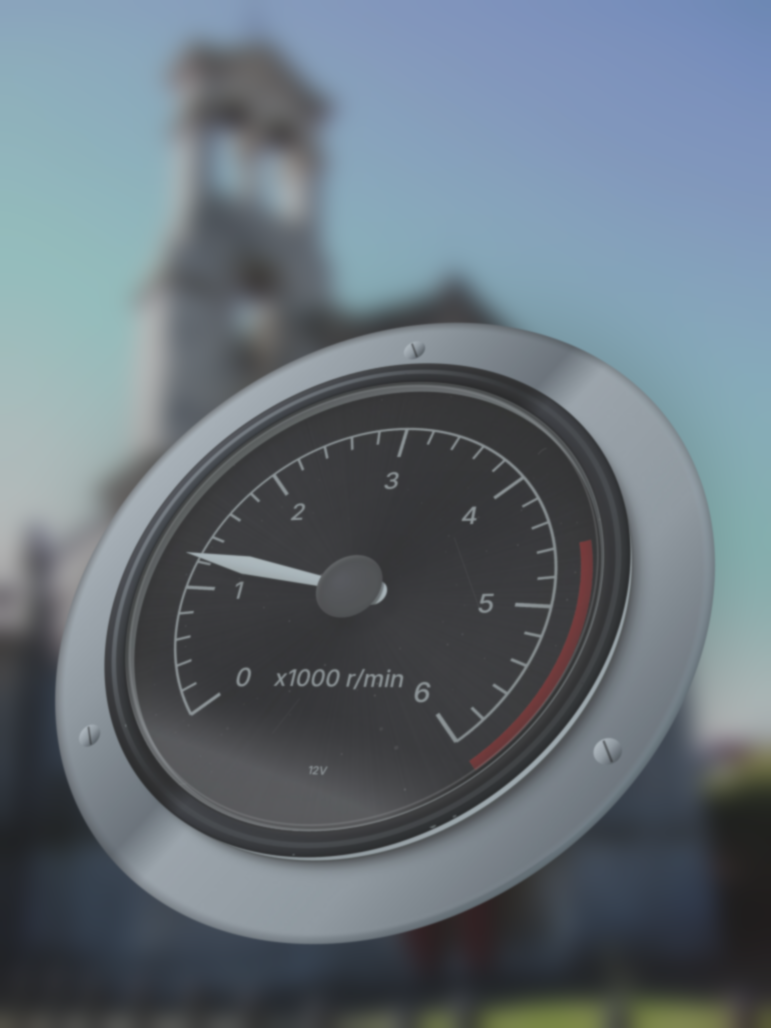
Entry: 1200,rpm
